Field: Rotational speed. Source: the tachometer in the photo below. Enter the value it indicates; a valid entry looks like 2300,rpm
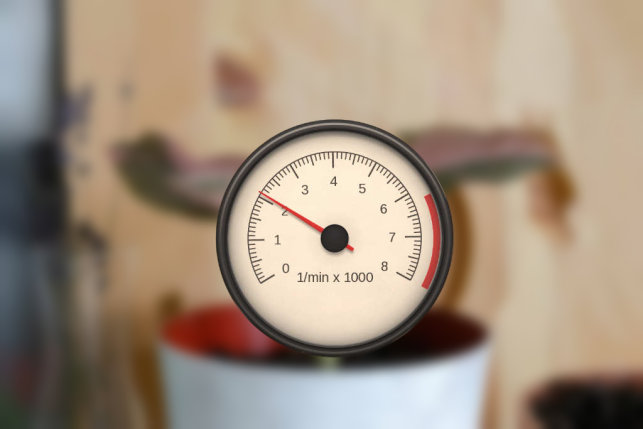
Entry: 2100,rpm
